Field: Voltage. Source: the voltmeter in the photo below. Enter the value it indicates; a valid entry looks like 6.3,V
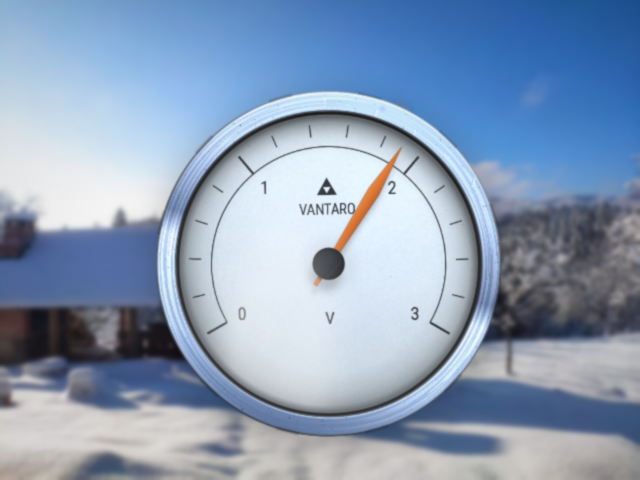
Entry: 1.9,V
